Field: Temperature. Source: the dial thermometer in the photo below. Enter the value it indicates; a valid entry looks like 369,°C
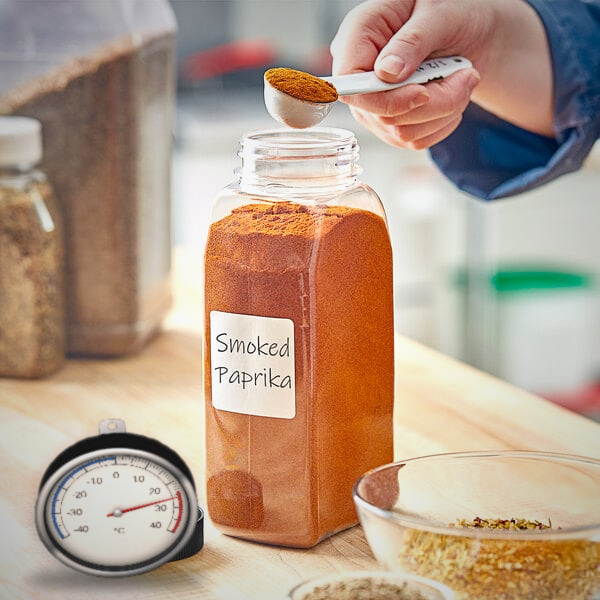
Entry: 25,°C
